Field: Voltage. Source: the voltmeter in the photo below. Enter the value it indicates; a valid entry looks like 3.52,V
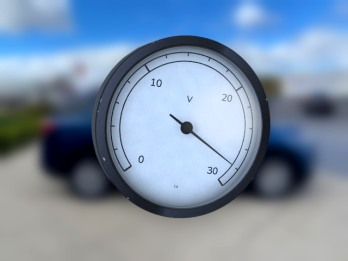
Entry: 28,V
